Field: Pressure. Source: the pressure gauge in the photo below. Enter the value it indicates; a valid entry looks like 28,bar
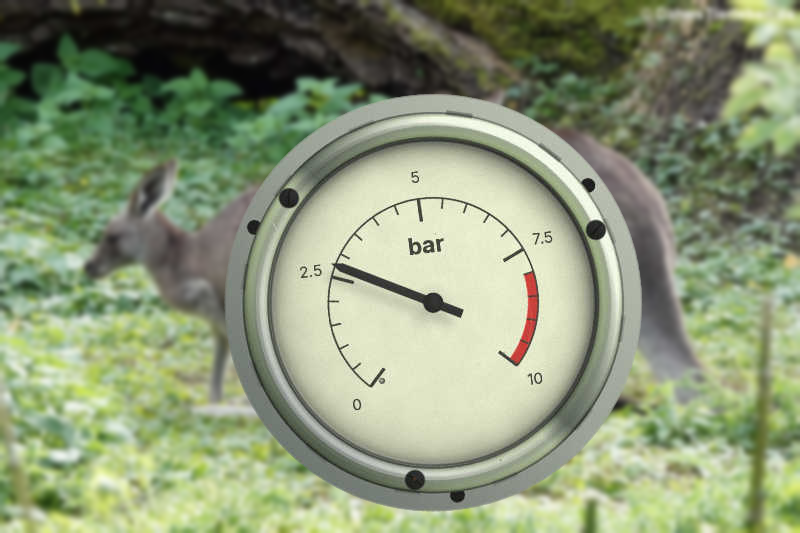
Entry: 2.75,bar
